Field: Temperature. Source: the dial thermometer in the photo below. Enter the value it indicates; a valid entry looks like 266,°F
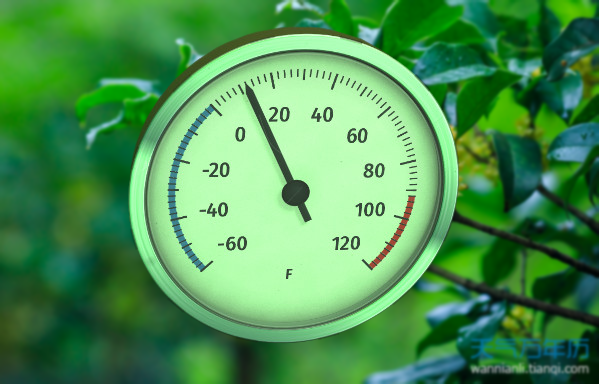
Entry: 12,°F
